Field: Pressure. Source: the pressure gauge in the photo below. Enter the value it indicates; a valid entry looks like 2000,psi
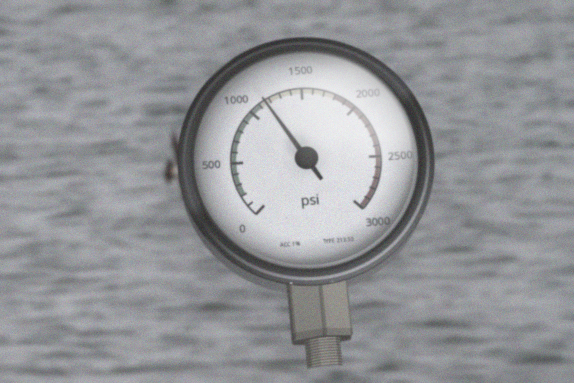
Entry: 1150,psi
